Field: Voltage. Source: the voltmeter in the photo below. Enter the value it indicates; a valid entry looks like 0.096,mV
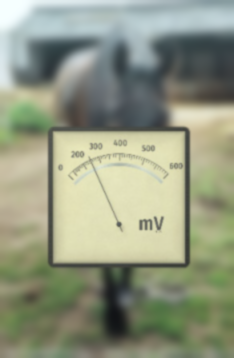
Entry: 250,mV
